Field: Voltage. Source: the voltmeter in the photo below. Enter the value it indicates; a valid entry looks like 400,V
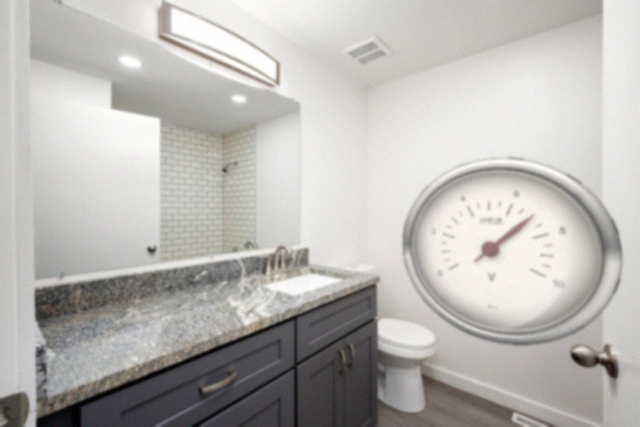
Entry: 7,V
